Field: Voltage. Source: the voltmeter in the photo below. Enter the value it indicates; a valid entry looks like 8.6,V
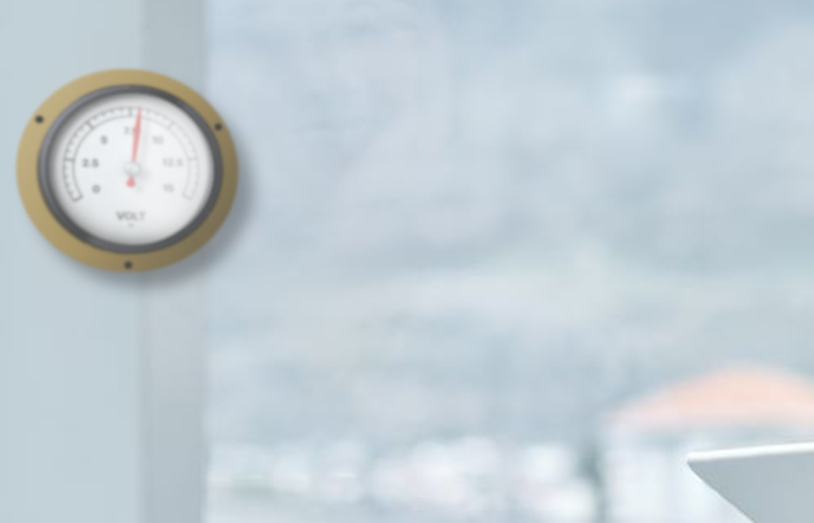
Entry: 8,V
